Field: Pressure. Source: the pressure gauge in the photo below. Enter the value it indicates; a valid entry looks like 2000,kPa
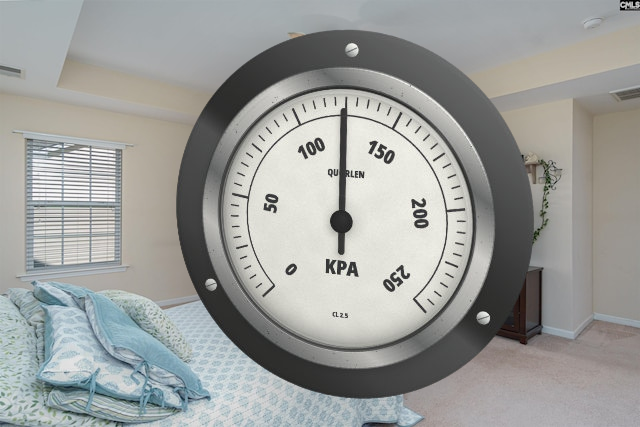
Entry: 125,kPa
